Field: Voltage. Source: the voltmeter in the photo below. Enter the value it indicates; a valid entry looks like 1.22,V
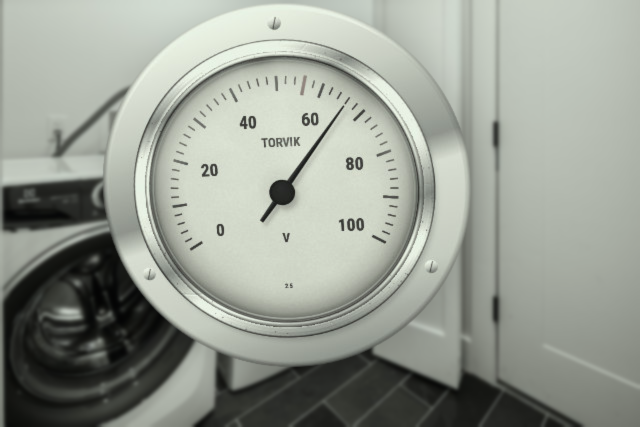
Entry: 66,V
